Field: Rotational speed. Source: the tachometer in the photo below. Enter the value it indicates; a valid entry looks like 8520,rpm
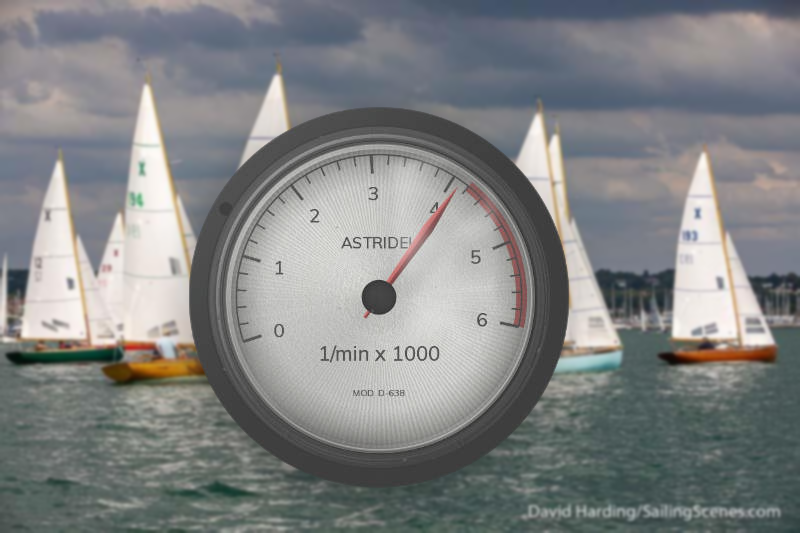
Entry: 4100,rpm
